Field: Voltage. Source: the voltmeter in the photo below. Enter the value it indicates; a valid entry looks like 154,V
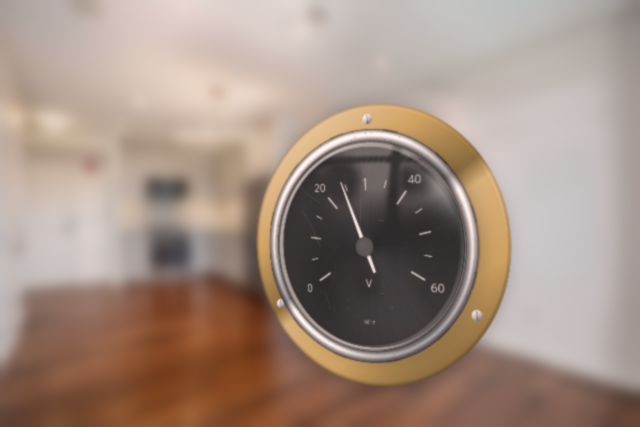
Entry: 25,V
